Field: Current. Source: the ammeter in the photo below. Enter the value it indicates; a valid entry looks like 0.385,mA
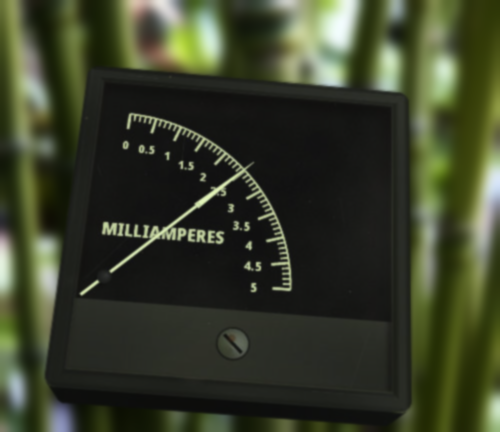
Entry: 2.5,mA
